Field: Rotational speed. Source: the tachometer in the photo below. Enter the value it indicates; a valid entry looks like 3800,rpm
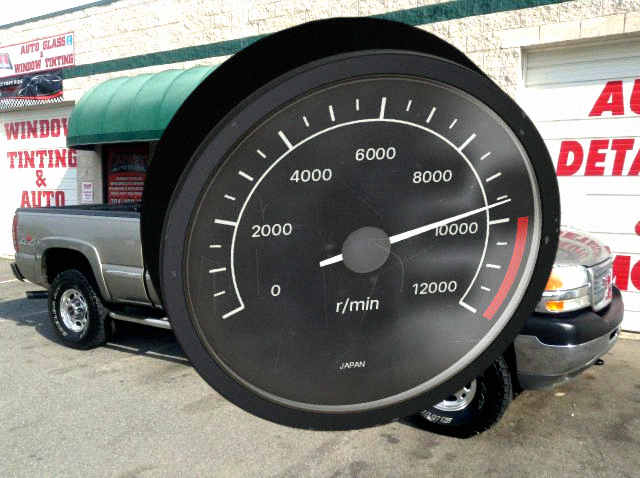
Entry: 9500,rpm
